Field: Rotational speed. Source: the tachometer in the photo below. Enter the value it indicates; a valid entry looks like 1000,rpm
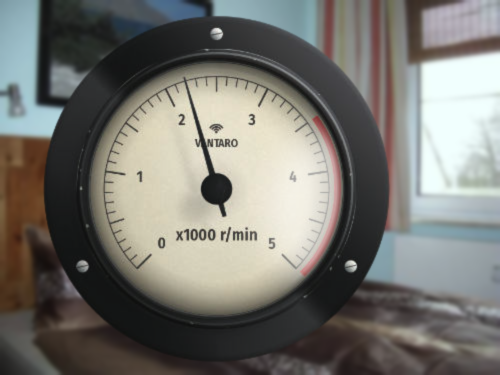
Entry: 2200,rpm
